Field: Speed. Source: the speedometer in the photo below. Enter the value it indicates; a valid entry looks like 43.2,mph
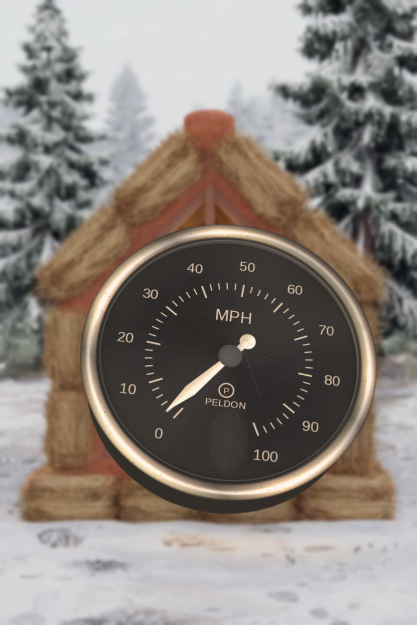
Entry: 2,mph
